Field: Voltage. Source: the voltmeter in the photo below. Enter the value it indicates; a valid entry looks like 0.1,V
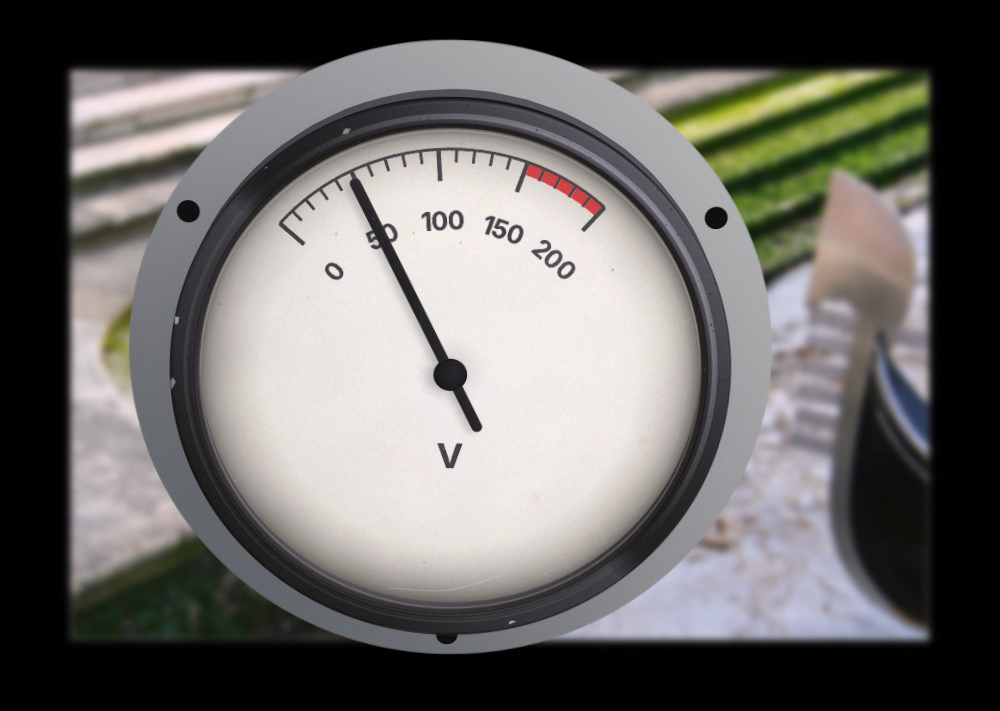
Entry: 50,V
